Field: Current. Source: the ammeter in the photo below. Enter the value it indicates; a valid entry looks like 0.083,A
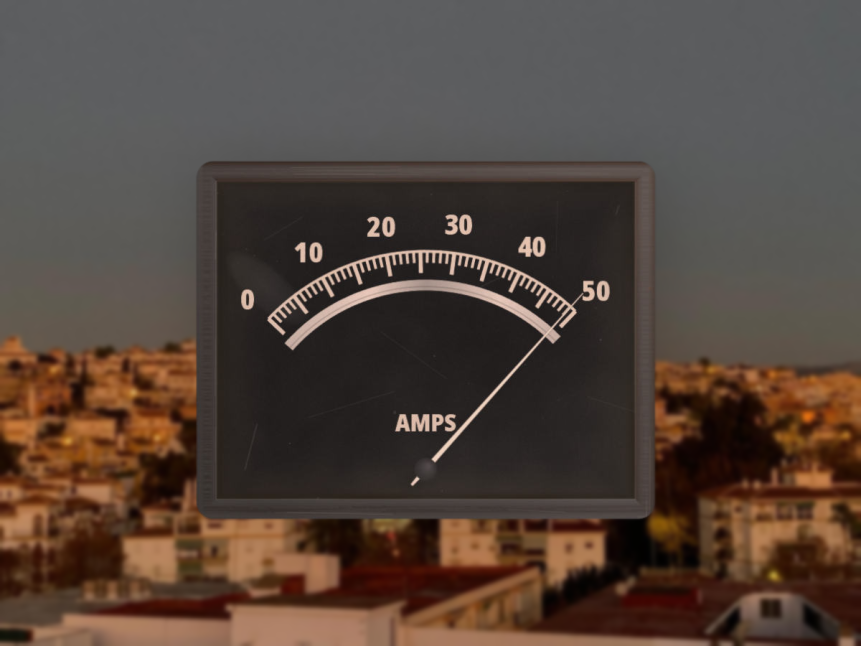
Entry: 49,A
